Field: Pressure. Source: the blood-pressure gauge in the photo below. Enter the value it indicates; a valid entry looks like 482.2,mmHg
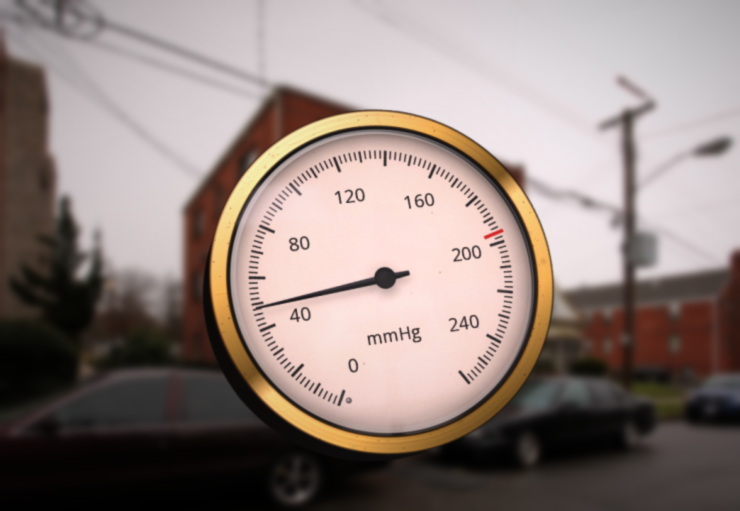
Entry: 48,mmHg
